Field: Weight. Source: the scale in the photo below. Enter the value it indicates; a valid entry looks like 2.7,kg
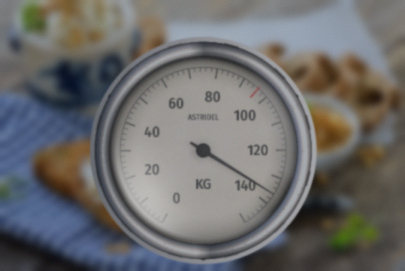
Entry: 136,kg
